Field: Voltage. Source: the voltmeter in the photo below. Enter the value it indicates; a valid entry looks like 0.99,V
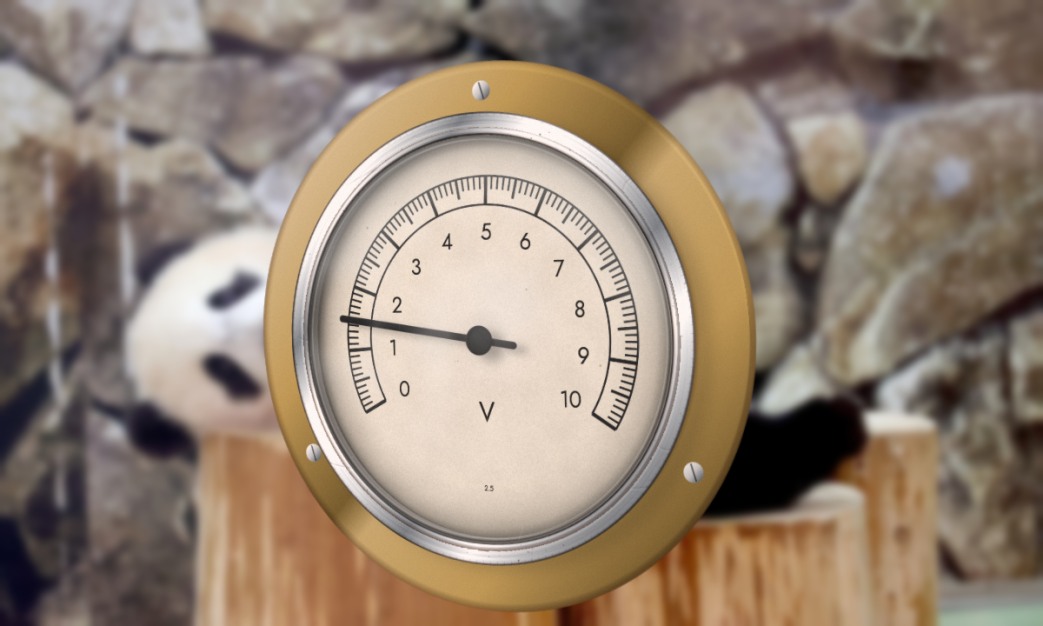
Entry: 1.5,V
